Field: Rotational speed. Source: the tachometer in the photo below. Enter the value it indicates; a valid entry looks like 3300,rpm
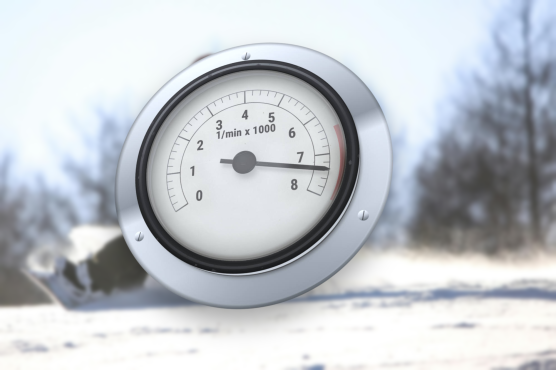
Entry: 7400,rpm
